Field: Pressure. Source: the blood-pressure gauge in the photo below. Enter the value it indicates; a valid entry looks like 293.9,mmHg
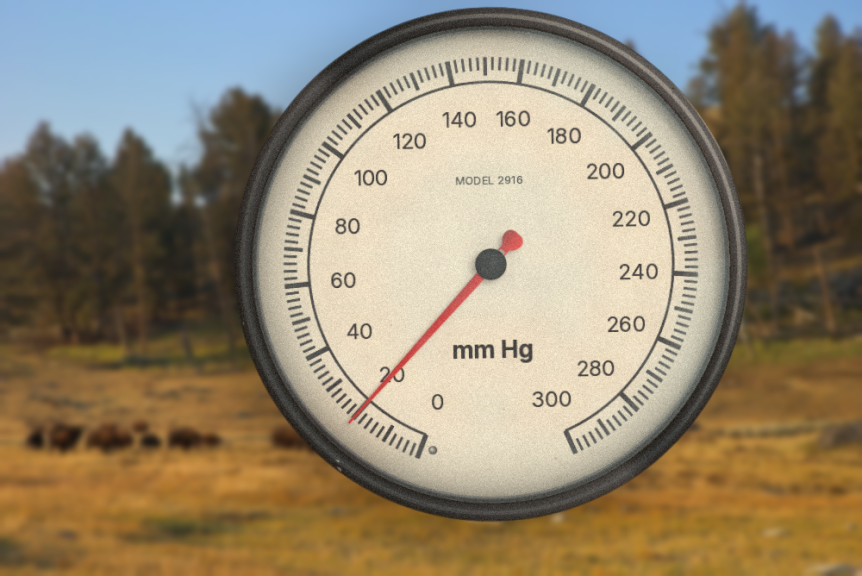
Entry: 20,mmHg
